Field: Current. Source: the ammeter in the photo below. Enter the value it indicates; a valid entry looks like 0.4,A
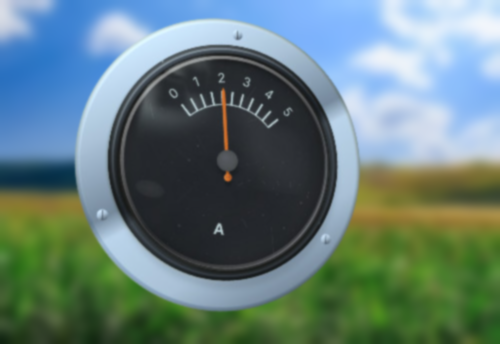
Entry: 2,A
